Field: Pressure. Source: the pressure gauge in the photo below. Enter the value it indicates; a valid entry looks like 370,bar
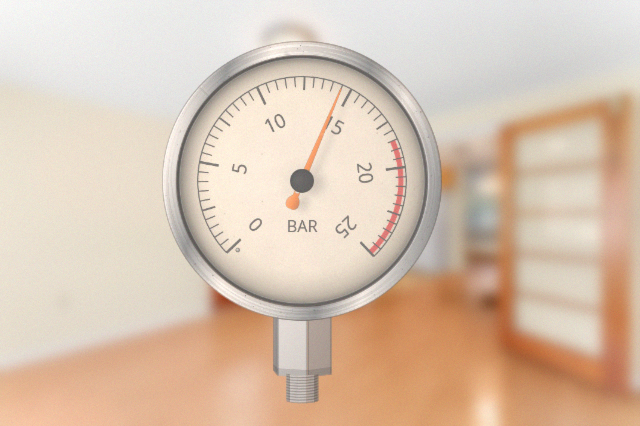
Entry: 14.5,bar
